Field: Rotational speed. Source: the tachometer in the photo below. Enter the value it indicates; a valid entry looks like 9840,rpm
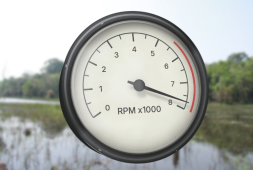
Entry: 7750,rpm
